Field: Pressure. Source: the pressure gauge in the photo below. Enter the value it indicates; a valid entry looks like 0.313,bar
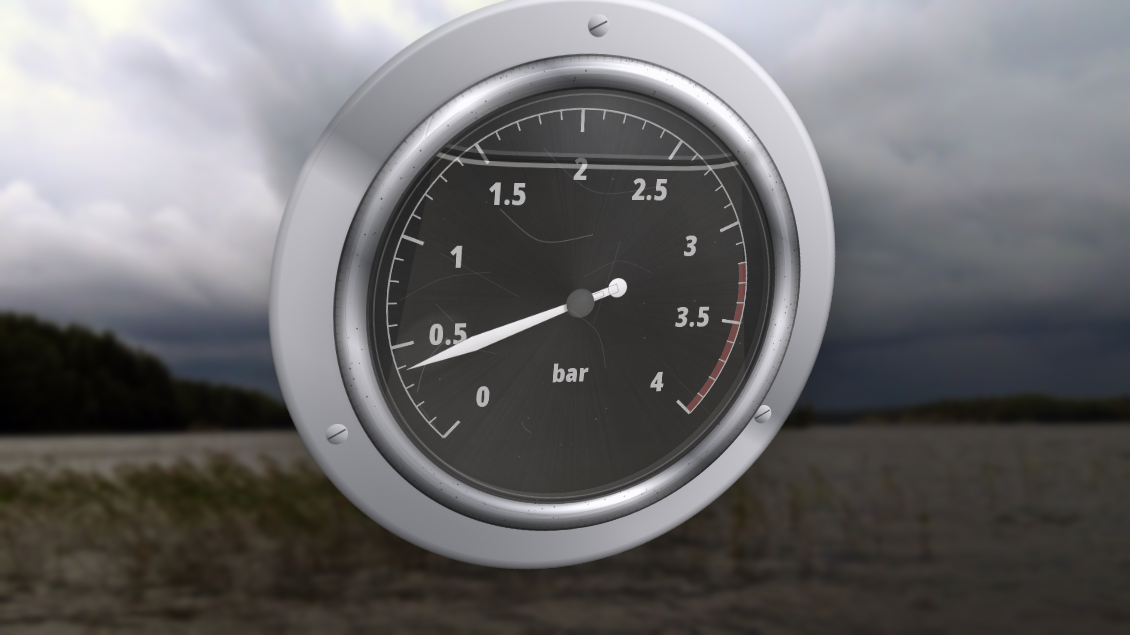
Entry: 0.4,bar
